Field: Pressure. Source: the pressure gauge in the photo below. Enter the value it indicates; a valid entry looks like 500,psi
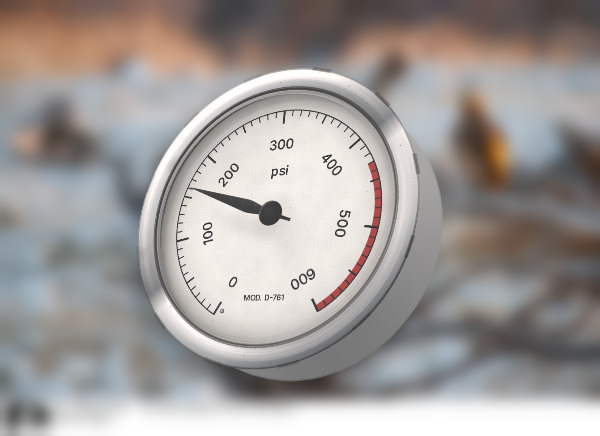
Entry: 160,psi
